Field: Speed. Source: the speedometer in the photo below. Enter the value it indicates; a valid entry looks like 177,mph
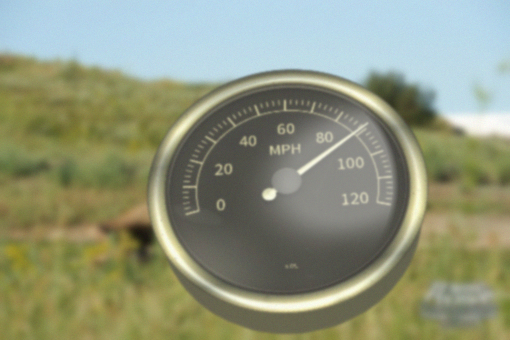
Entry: 90,mph
